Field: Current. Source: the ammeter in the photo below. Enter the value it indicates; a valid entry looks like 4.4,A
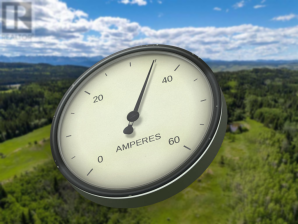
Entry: 35,A
